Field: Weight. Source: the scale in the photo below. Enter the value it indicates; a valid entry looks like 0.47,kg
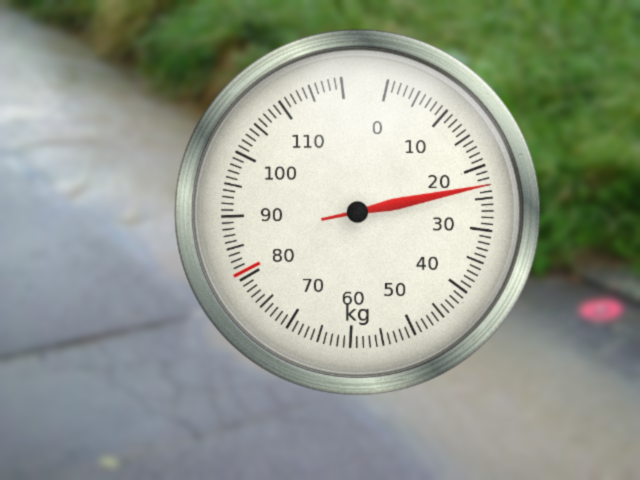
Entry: 23,kg
